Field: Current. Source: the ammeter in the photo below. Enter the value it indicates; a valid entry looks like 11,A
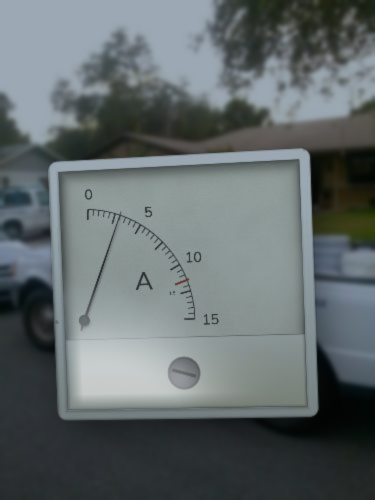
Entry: 3,A
